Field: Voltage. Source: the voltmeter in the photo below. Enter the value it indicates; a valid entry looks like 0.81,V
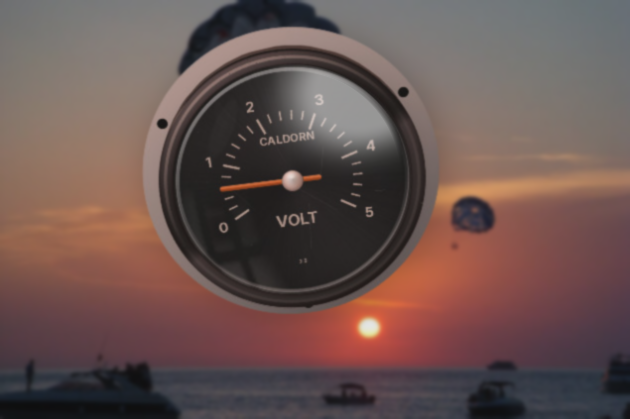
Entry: 0.6,V
